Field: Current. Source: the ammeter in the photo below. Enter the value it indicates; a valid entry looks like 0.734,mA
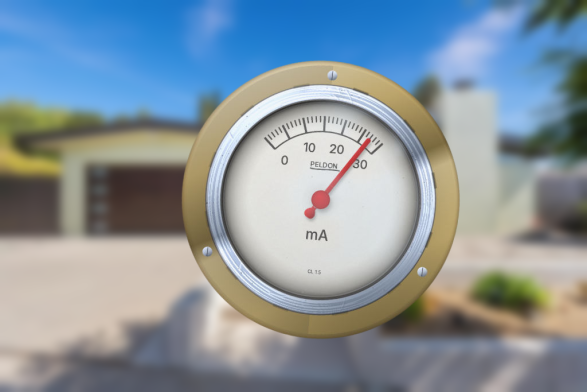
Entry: 27,mA
